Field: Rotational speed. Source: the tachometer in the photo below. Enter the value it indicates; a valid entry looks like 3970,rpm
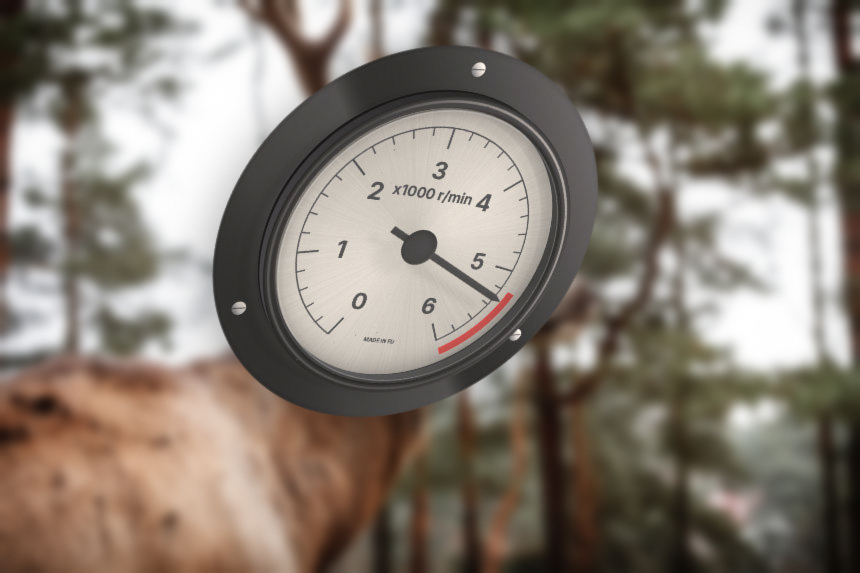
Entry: 5300,rpm
